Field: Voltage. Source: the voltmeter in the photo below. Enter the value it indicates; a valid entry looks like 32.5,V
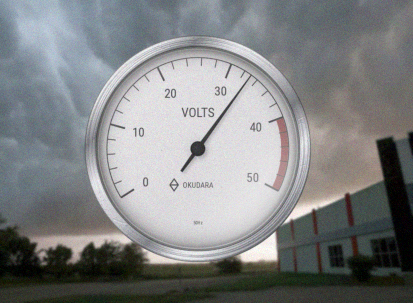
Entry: 33,V
